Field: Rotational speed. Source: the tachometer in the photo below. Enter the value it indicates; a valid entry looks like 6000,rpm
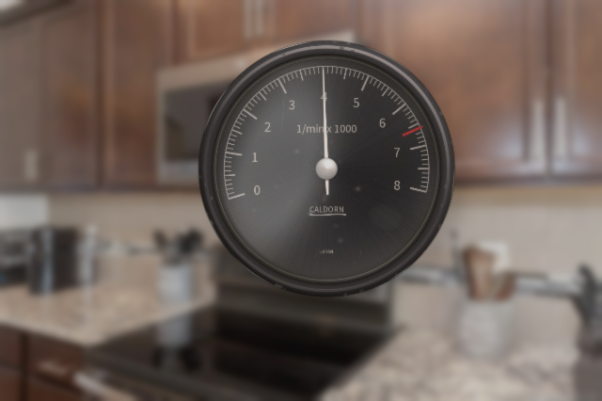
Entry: 4000,rpm
